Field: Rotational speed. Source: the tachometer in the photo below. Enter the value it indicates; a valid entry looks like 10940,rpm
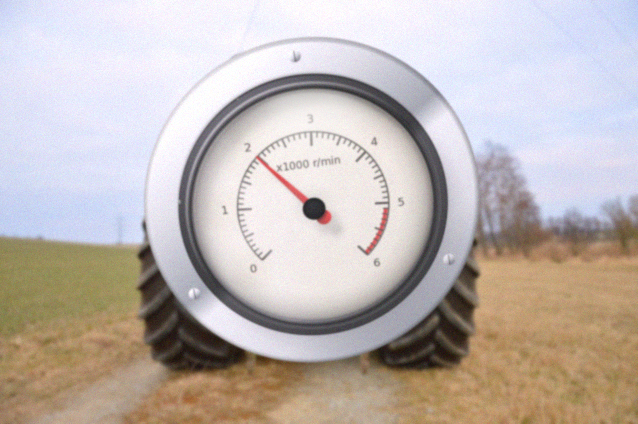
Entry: 2000,rpm
